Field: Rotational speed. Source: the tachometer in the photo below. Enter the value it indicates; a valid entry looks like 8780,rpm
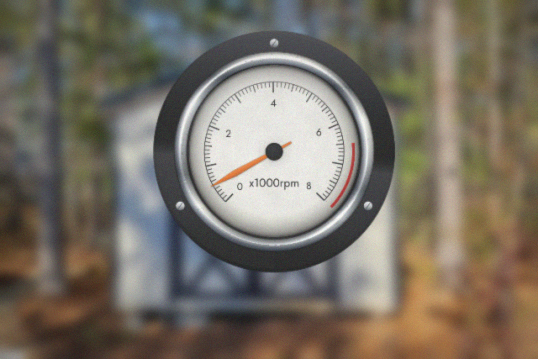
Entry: 500,rpm
